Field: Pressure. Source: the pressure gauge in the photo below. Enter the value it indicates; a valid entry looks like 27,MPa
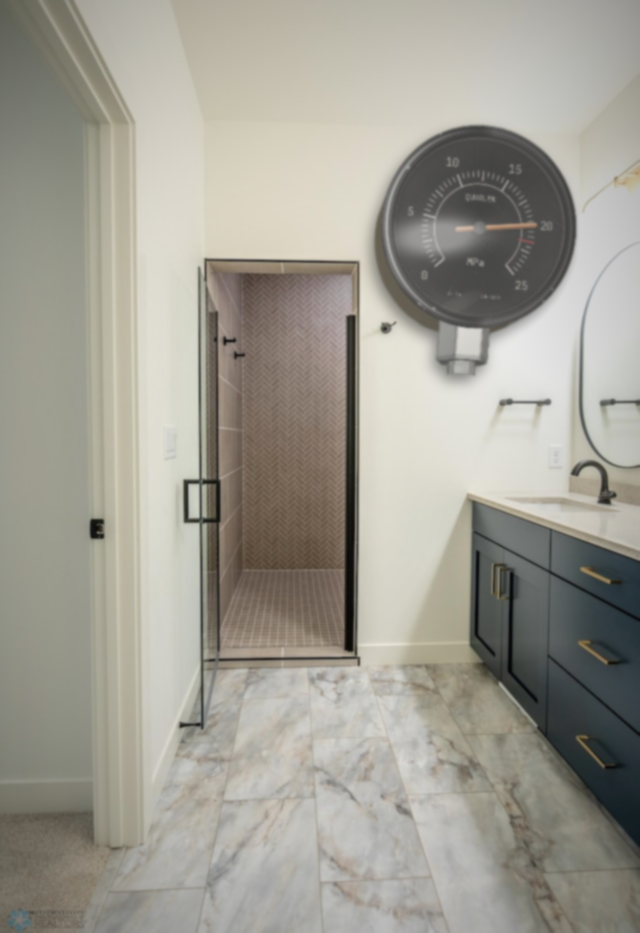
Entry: 20,MPa
